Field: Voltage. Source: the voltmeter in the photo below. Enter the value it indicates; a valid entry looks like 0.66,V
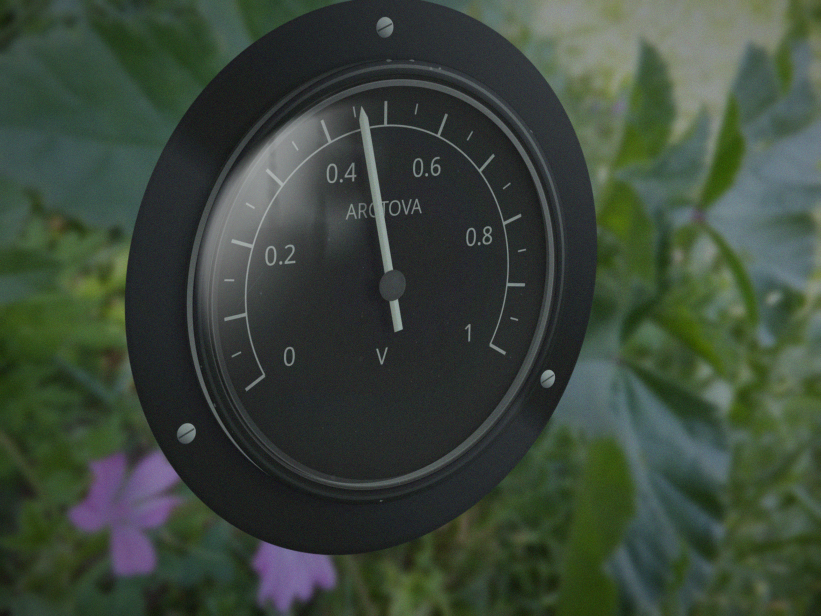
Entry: 0.45,V
